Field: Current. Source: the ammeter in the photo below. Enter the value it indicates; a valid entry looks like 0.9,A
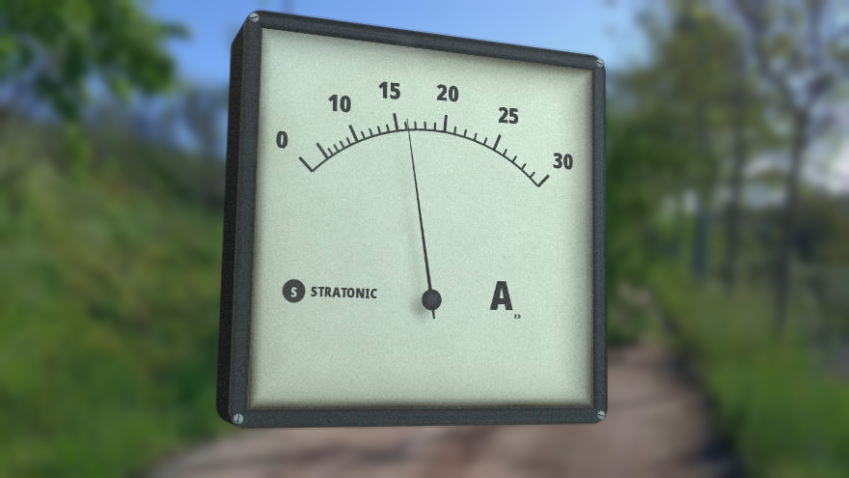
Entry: 16,A
